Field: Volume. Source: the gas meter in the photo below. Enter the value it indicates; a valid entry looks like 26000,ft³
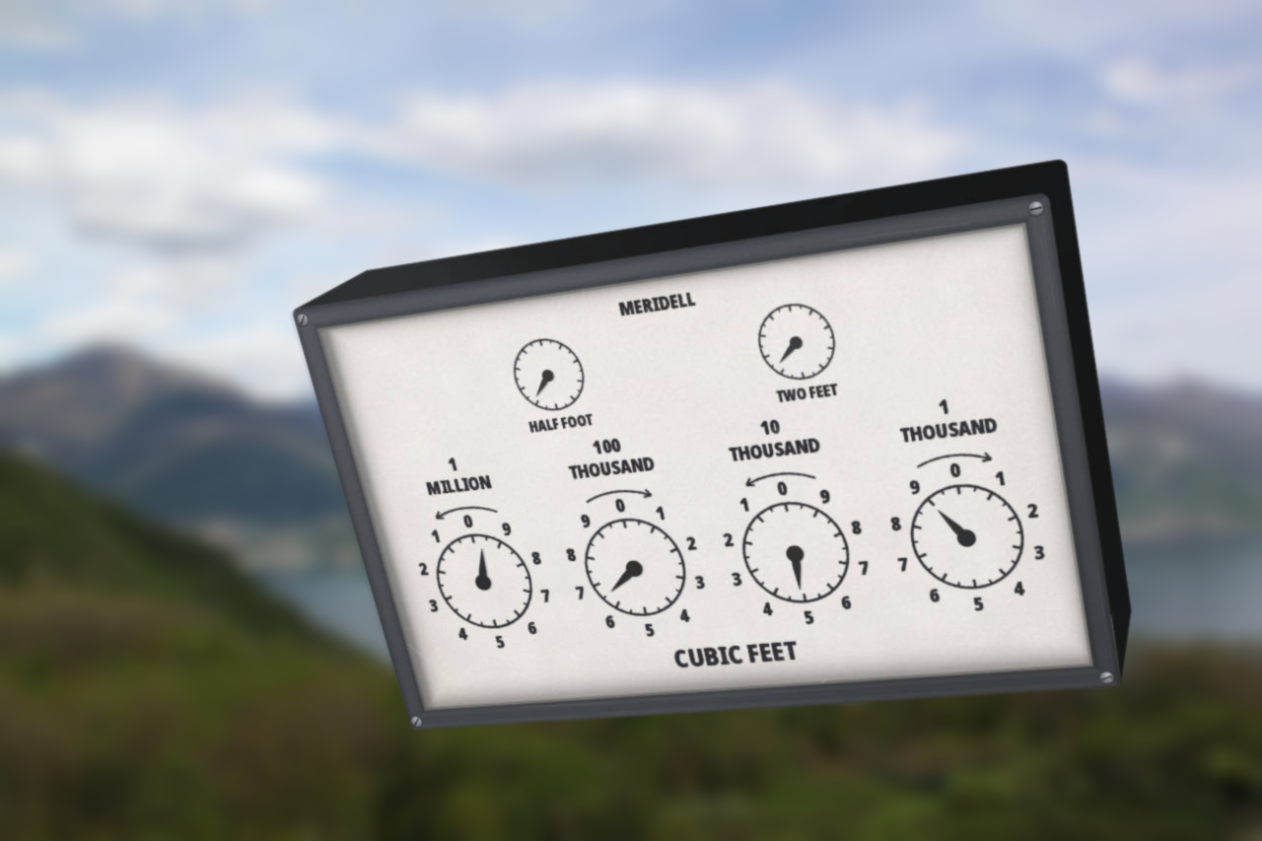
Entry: 964900,ft³
